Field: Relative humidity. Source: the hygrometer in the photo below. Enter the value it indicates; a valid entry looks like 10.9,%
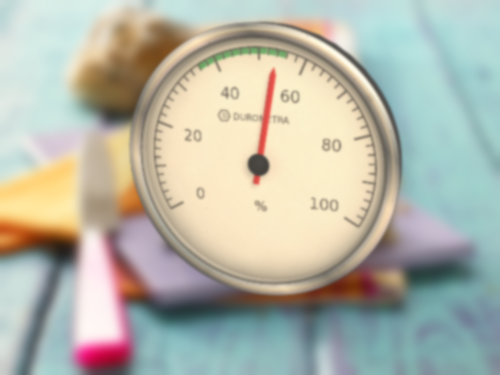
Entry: 54,%
